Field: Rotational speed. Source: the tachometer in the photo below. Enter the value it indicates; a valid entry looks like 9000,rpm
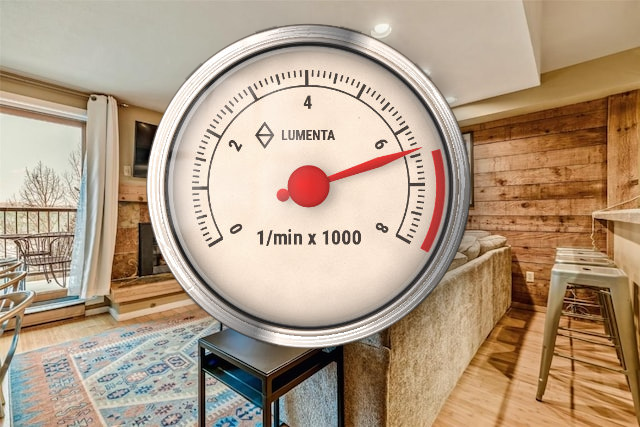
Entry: 6400,rpm
